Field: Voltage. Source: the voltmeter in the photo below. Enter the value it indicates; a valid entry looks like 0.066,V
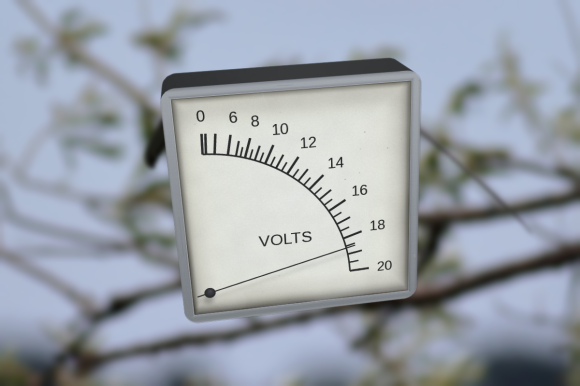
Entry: 18.5,V
